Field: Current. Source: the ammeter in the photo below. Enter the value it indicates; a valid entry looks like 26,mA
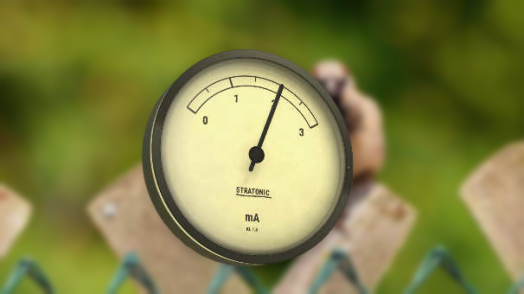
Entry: 2,mA
